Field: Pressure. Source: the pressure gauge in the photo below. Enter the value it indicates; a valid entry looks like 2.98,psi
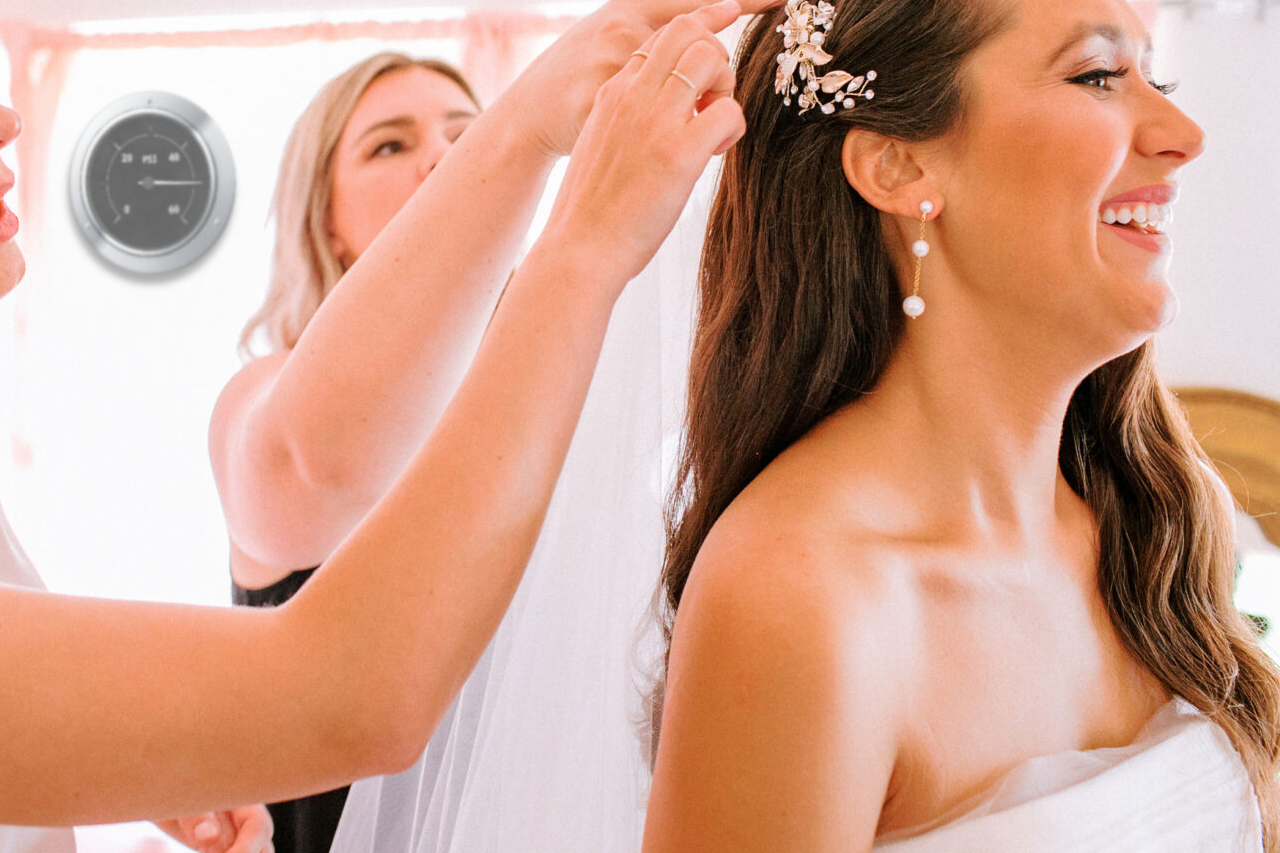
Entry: 50,psi
